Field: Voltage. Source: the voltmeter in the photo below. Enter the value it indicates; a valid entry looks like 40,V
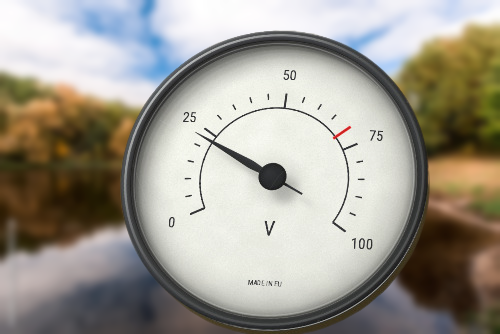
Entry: 22.5,V
